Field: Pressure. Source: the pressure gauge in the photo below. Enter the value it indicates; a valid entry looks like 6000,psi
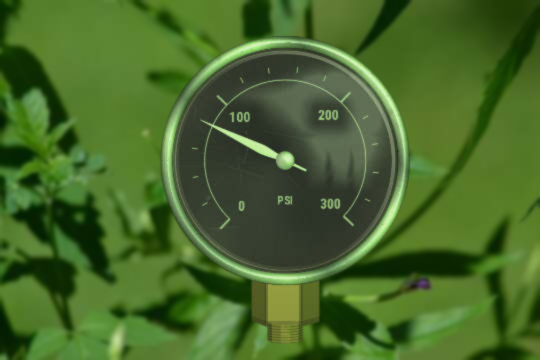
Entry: 80,psi
